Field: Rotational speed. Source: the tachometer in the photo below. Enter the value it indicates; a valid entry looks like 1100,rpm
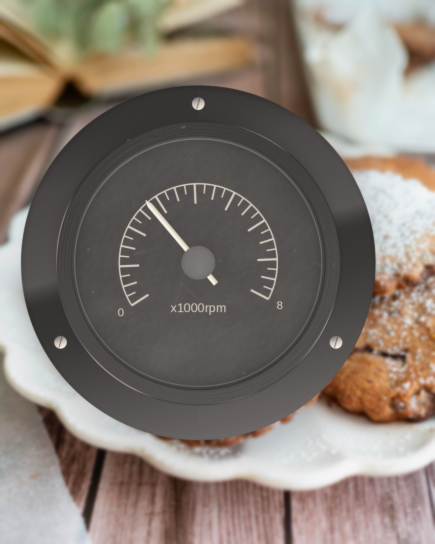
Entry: 2750,rpm
